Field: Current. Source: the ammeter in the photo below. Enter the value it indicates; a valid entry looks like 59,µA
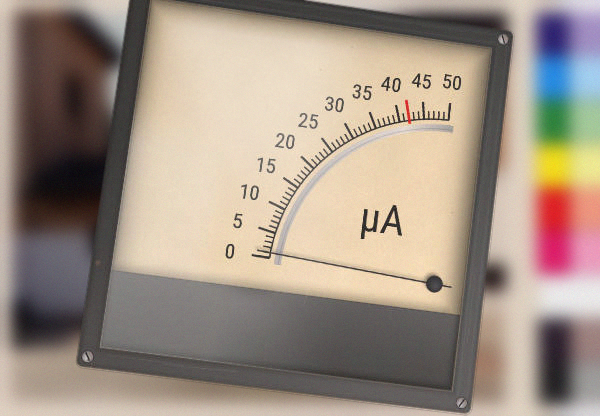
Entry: 1,µA
